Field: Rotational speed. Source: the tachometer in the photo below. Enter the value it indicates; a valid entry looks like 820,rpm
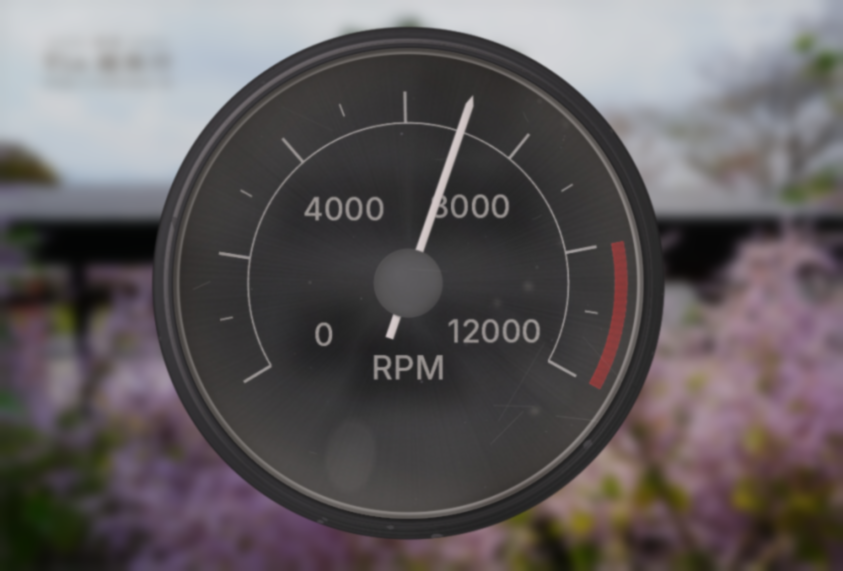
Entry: 7000,rpm
